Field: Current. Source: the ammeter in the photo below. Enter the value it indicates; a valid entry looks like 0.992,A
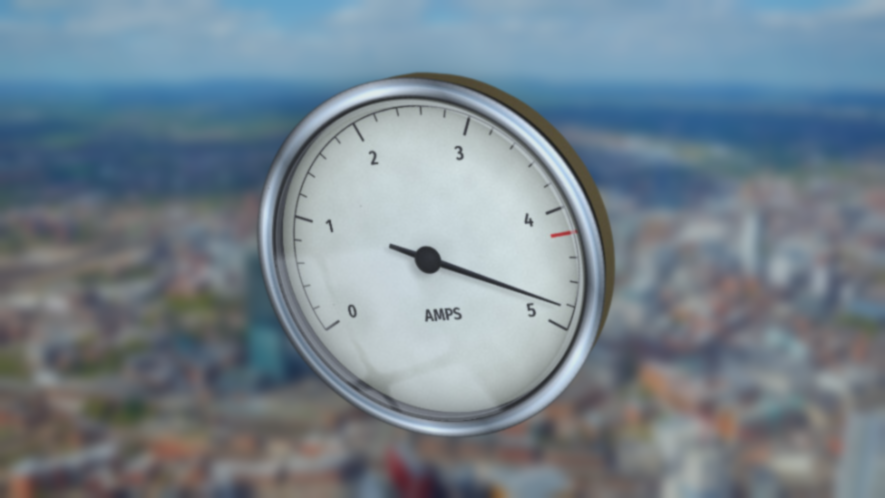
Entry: 4.8,A
